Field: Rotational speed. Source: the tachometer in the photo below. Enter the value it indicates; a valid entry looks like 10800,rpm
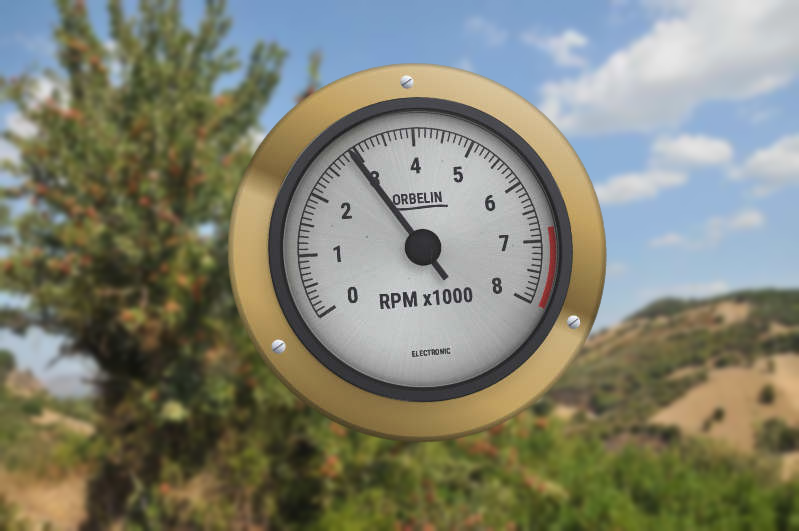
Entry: 2900,rpm
